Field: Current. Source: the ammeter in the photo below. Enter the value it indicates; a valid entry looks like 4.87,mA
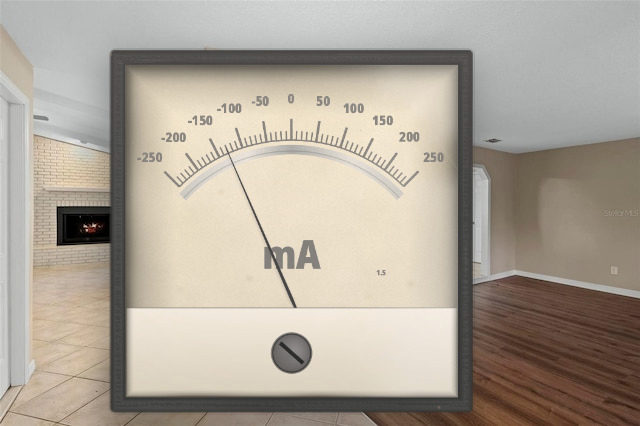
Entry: -130,mA
